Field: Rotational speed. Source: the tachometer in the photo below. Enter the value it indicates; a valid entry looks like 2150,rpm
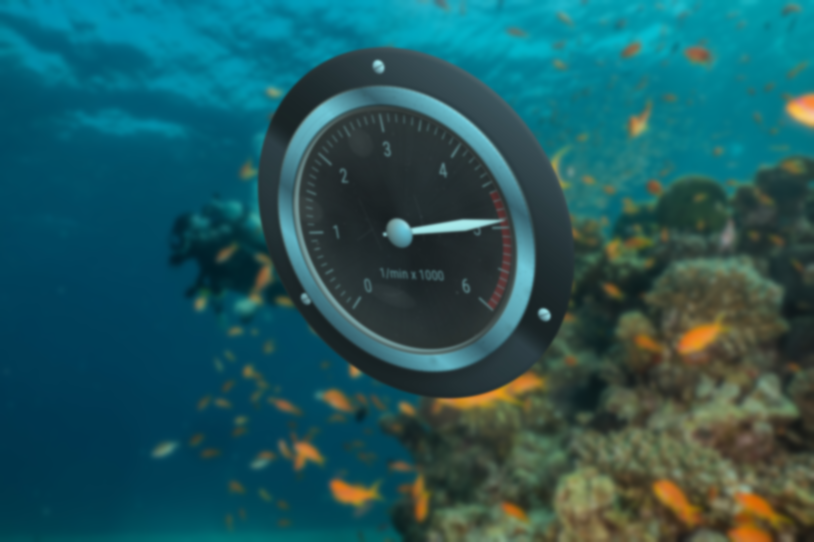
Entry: 4900,rpm
